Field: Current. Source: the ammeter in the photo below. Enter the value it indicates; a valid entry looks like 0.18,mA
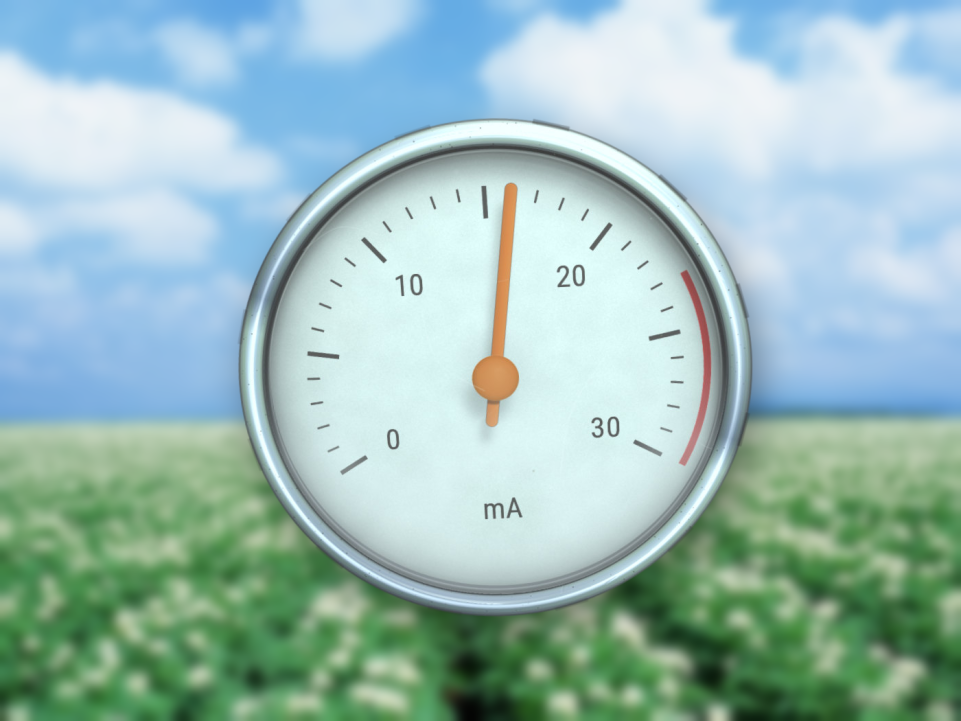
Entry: 16,mA
